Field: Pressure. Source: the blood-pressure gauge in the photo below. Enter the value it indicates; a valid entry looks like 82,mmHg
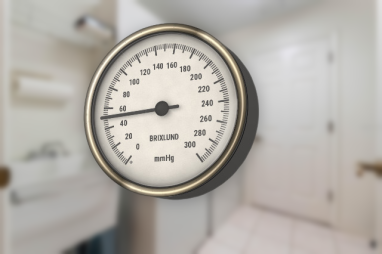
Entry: 50,mmHg
